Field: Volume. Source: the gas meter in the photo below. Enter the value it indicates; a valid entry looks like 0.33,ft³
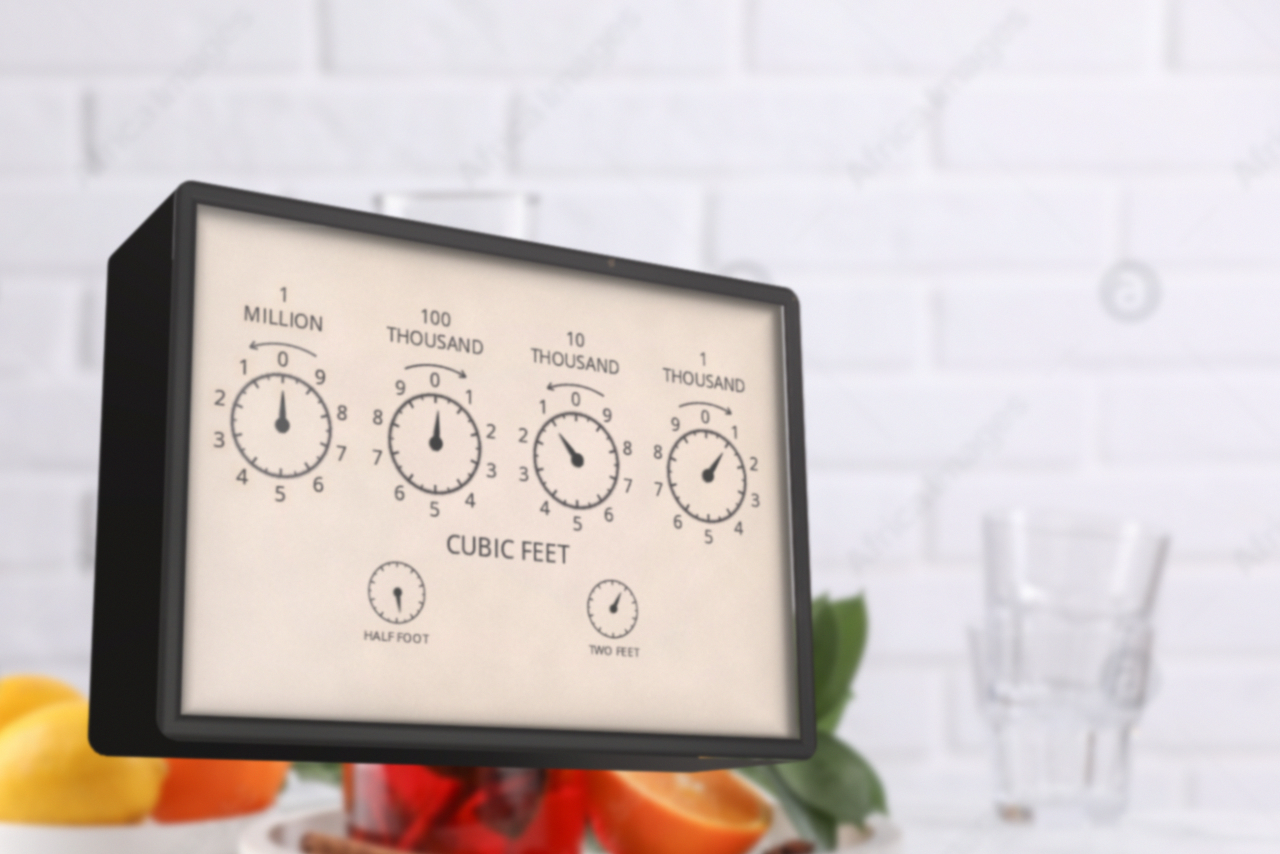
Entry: 1100,ft³
